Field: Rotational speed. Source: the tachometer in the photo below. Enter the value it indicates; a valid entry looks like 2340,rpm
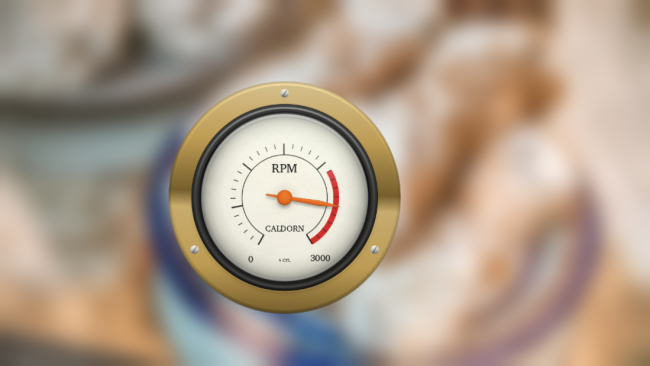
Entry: 2500,rpm
